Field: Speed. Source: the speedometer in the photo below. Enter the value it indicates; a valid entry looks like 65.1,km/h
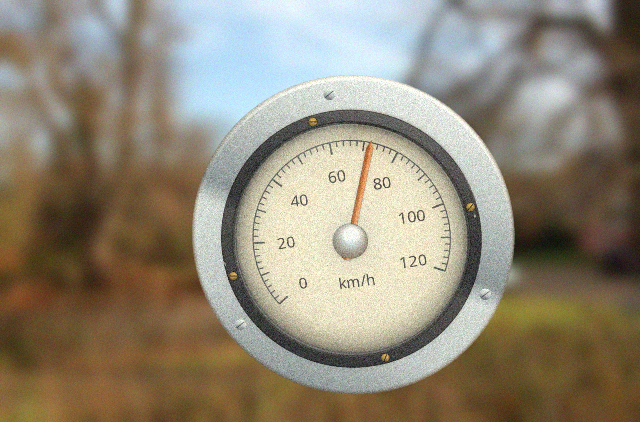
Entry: 72,km/h
